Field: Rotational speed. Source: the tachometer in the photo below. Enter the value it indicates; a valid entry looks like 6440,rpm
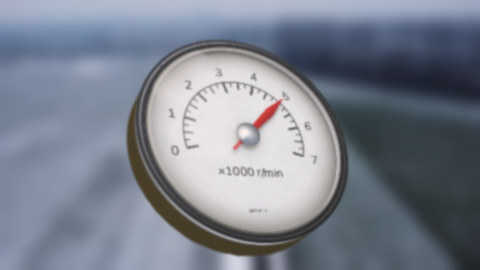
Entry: 5000,rpm
